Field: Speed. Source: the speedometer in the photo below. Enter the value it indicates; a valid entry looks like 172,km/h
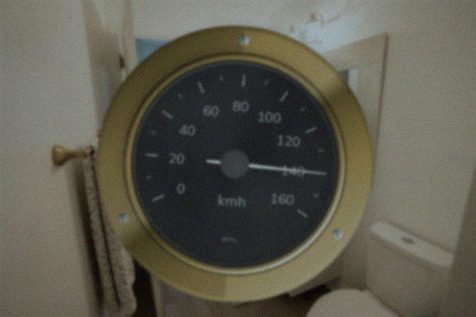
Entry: 140,km/h
